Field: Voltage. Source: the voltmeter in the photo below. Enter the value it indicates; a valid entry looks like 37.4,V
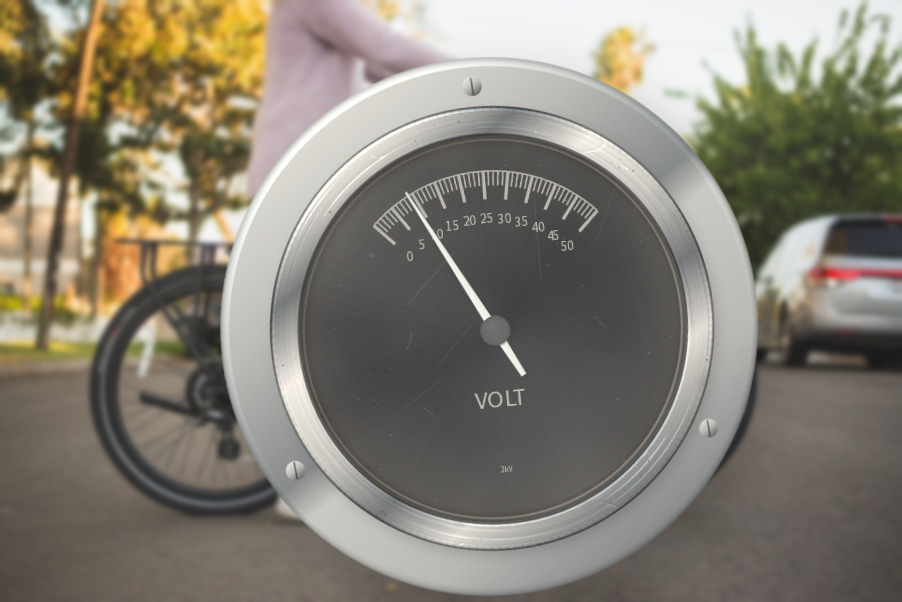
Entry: 9,V
